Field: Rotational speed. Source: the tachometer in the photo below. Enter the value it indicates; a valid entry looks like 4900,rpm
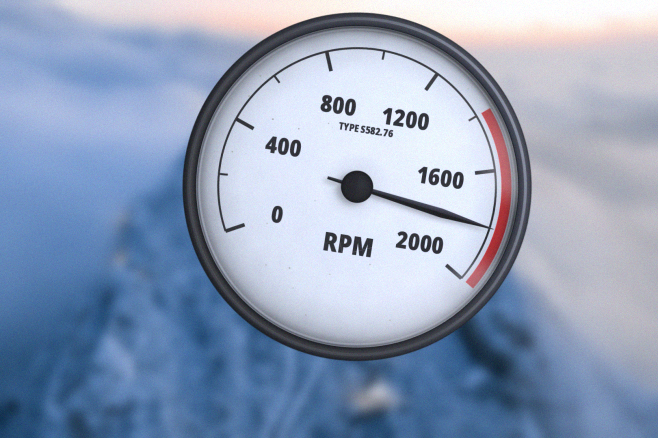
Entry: 1800,rpm
